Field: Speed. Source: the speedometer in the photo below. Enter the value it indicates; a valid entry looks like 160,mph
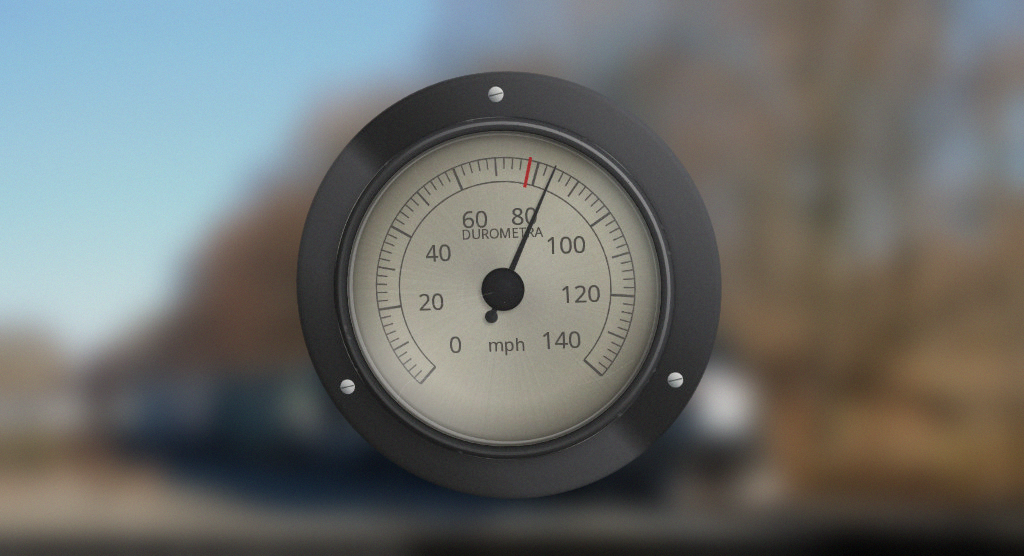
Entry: 84,mph
